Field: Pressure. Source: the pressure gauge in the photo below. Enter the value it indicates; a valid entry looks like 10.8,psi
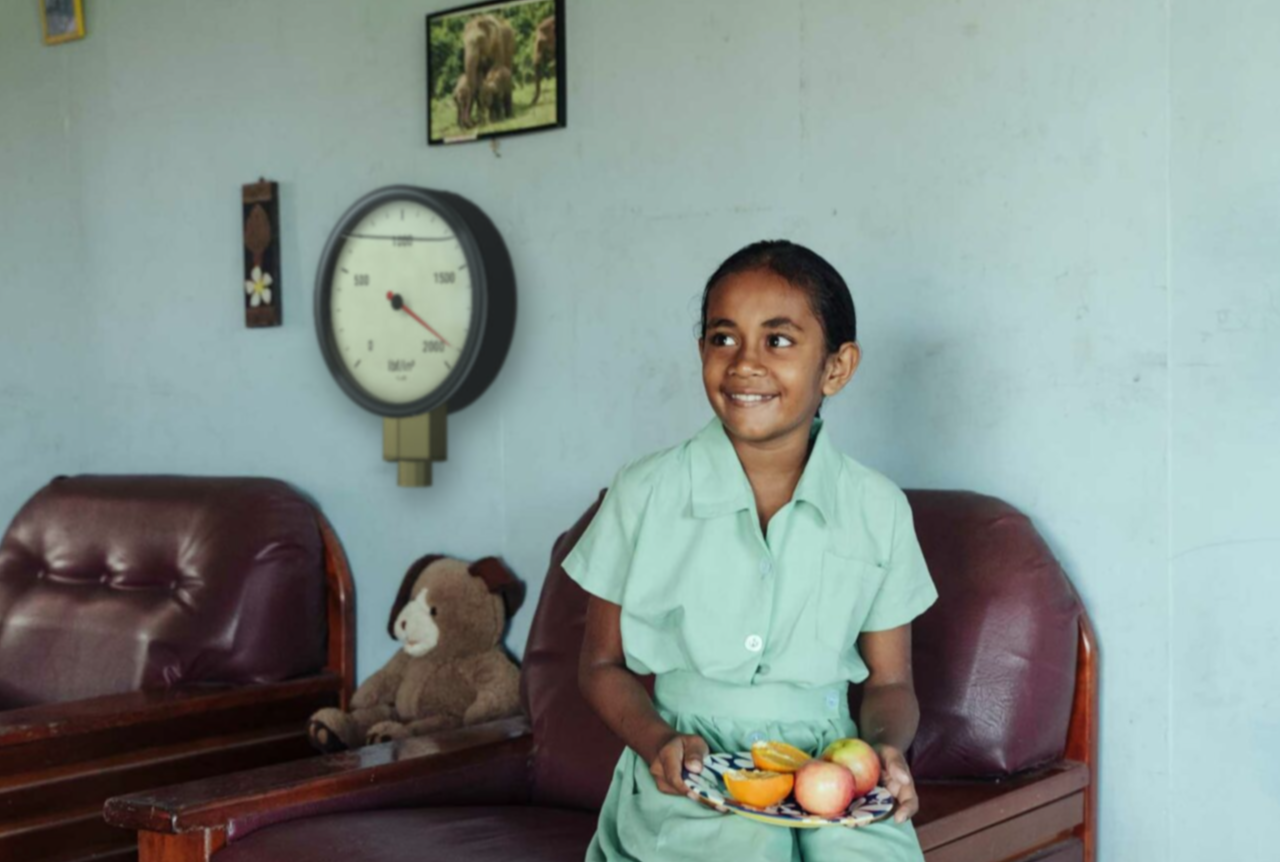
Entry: 1900,psi
